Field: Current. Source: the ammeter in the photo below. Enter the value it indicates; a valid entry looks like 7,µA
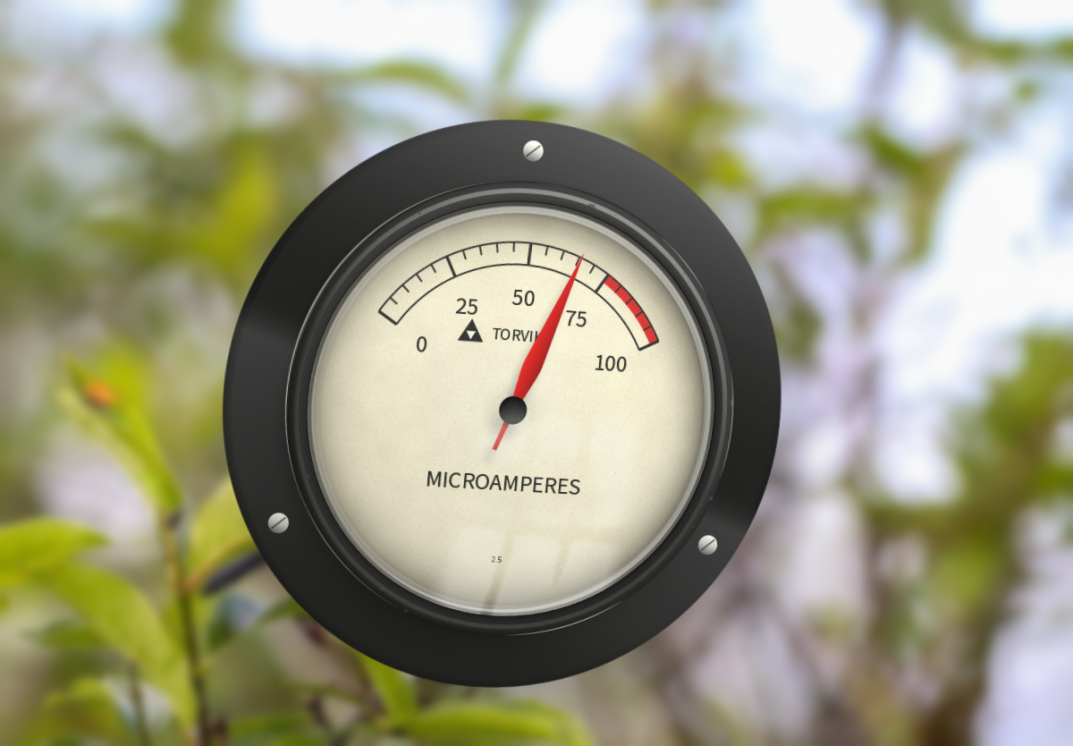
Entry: 65,µA
